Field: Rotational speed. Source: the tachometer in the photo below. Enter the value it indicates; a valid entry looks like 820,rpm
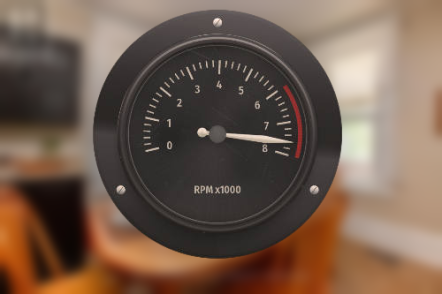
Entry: 7600,rpm
